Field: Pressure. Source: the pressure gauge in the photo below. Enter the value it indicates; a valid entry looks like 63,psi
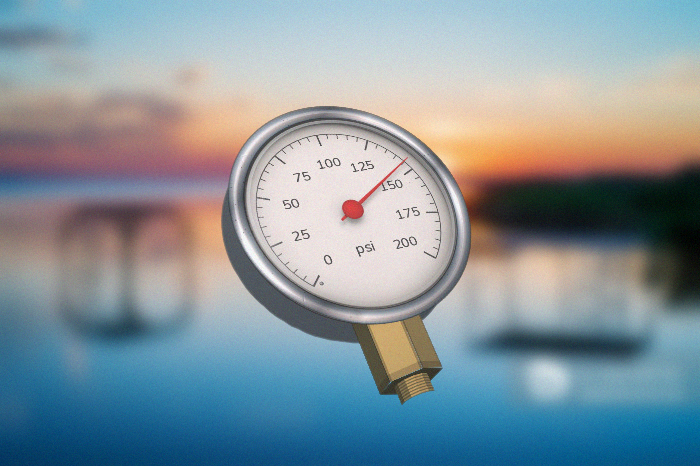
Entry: 145,psi
